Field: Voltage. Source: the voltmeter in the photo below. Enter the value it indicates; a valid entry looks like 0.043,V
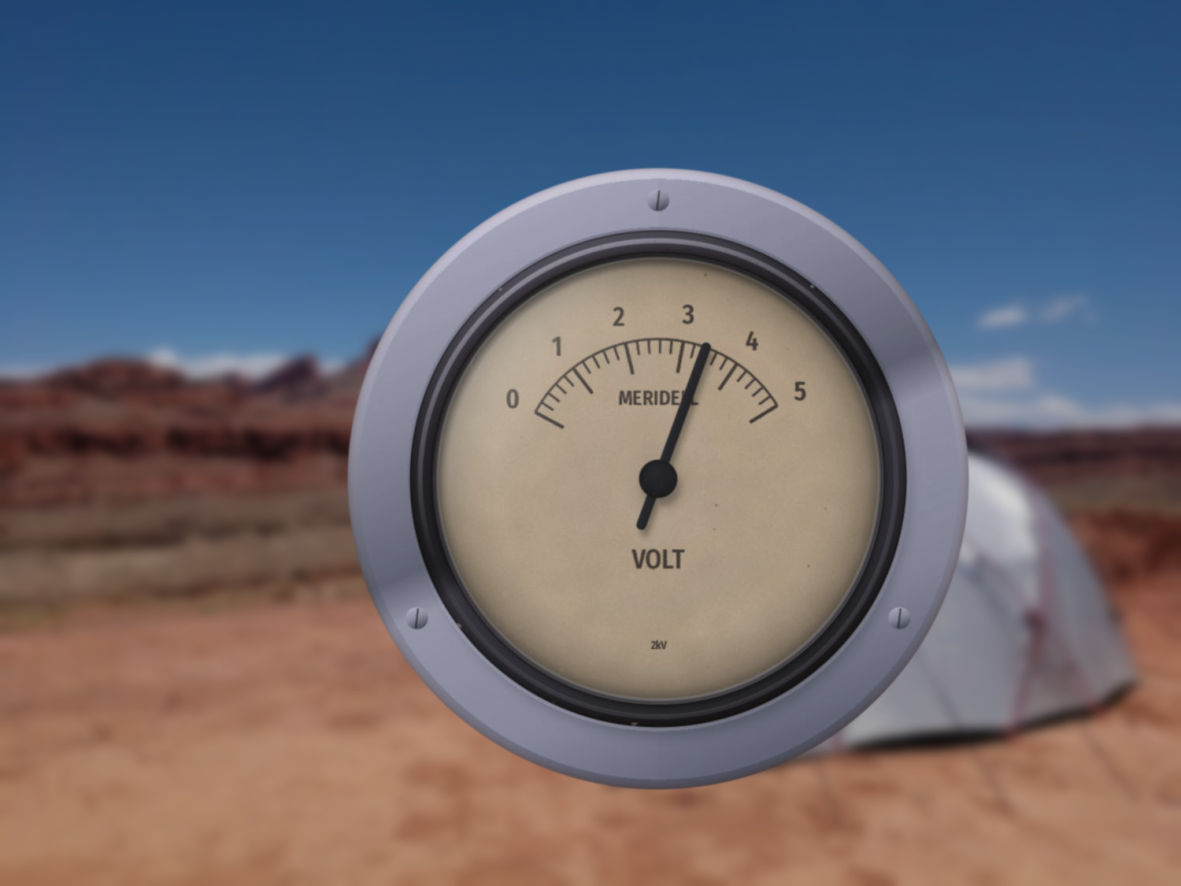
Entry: 3.4,V
